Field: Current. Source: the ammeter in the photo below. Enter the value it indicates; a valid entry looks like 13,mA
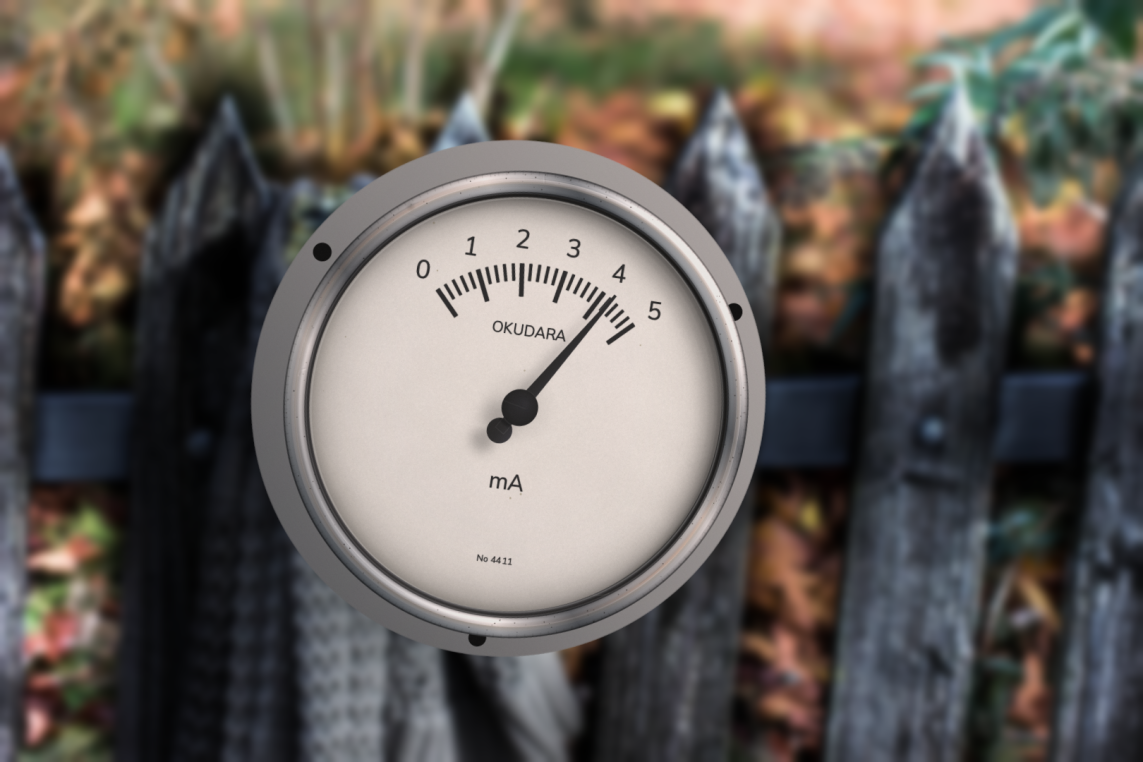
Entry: 4.2,mA
